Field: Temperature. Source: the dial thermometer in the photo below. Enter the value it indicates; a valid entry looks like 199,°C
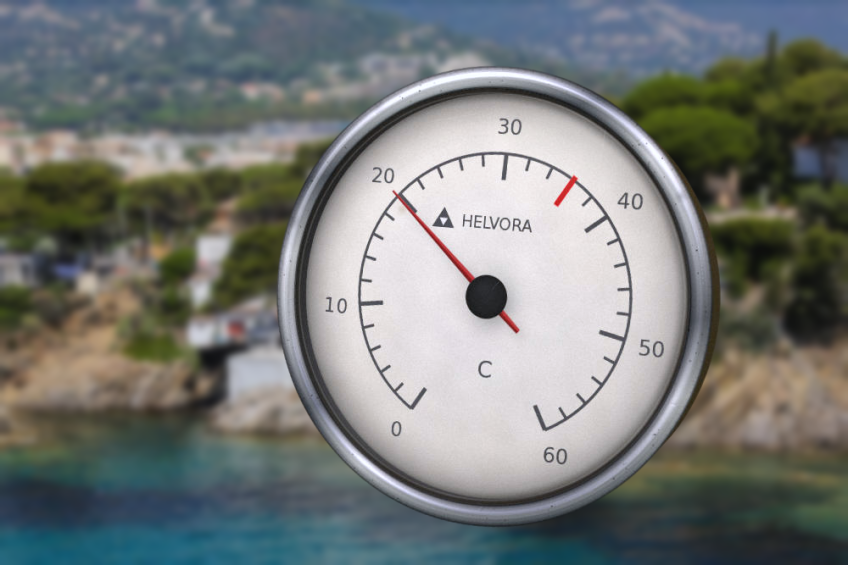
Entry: 20,°C
